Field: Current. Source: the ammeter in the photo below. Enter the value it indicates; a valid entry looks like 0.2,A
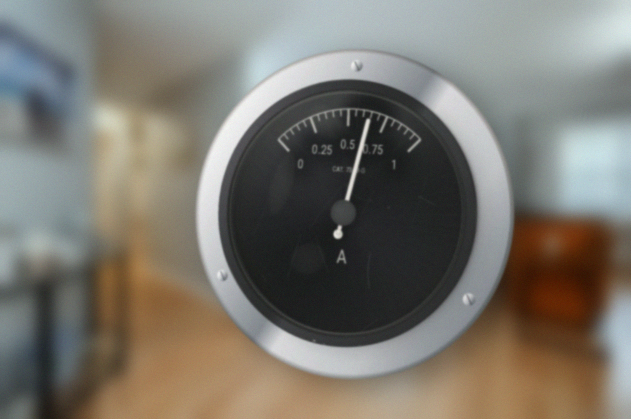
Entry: 0.65,A
